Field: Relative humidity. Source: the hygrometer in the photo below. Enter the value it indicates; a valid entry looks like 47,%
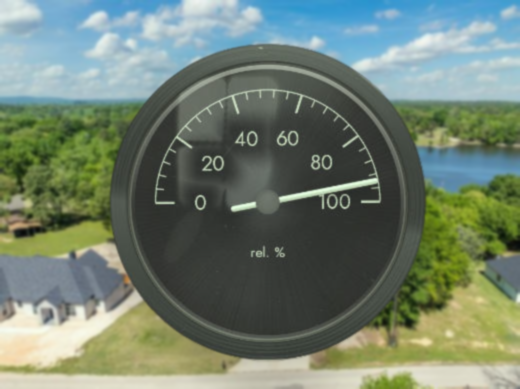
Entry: 94,%
